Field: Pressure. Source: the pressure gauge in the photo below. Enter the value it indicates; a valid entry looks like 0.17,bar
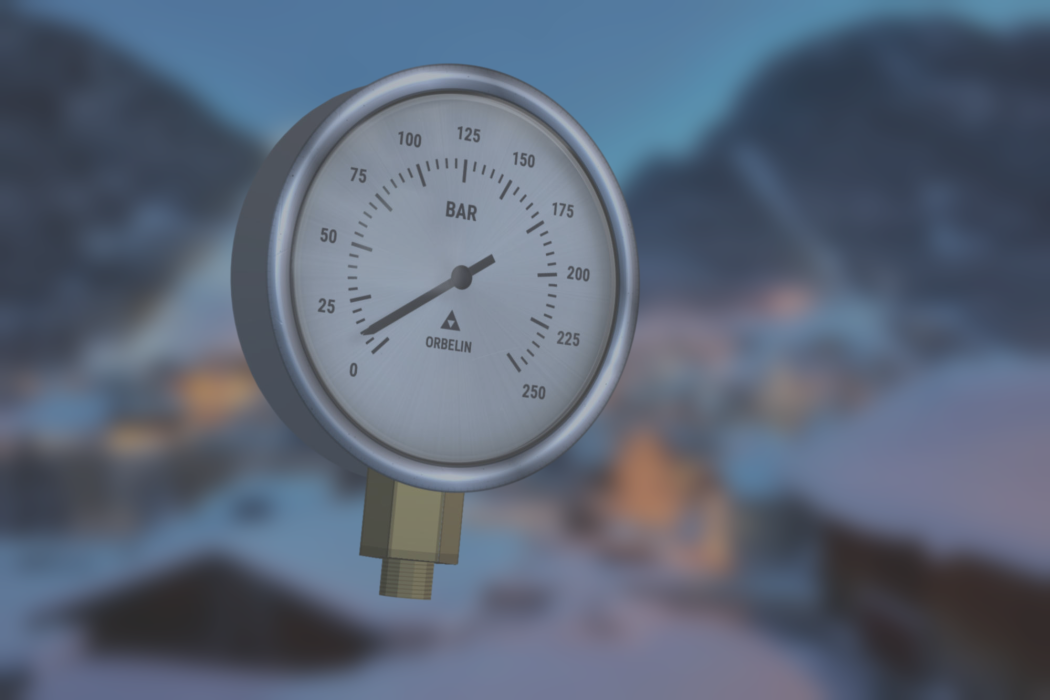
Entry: 10,bar
